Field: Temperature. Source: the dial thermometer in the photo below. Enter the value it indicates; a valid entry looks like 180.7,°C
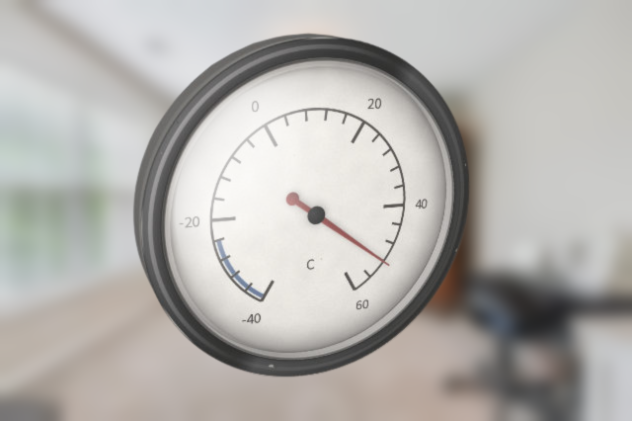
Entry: 52,°C
